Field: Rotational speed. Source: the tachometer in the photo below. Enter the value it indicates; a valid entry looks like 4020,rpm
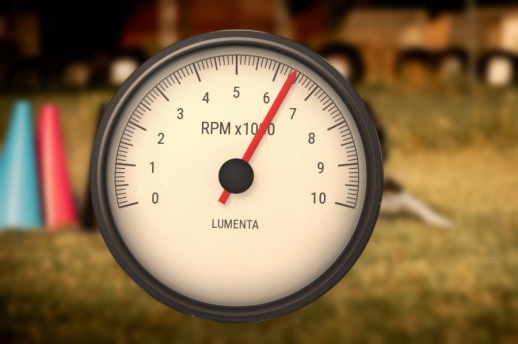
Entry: 6400,rpm
